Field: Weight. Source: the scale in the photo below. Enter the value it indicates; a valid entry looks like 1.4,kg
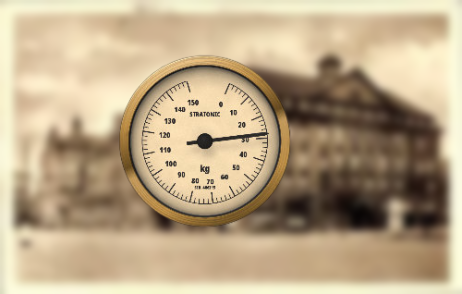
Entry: 28,kg
